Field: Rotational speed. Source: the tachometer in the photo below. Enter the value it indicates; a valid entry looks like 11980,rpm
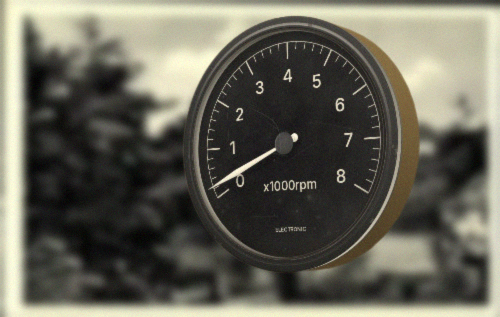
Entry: 200,rpm
